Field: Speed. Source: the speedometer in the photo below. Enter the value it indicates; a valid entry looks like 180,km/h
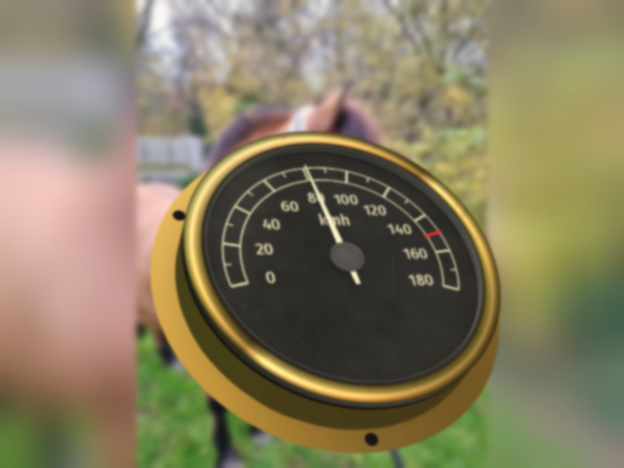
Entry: 80,km/h
